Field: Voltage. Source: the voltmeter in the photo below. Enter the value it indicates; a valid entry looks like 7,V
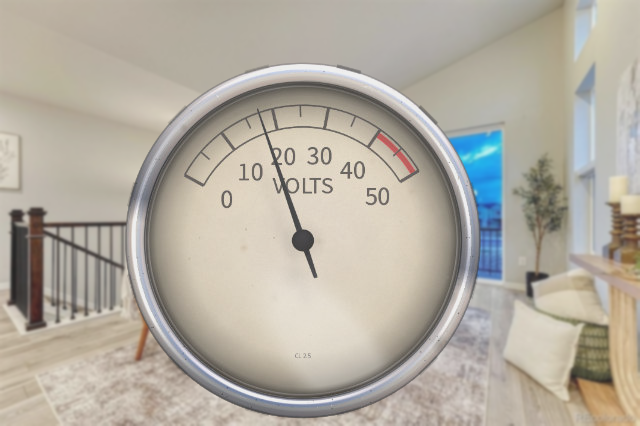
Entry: 17.5,V
